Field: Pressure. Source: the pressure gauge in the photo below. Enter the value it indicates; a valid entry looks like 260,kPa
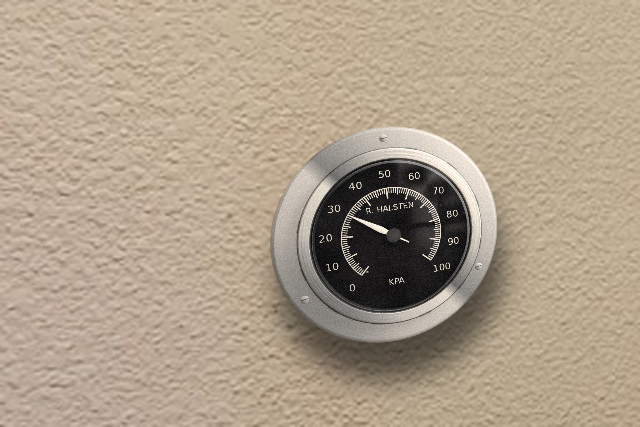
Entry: 30,kPa
